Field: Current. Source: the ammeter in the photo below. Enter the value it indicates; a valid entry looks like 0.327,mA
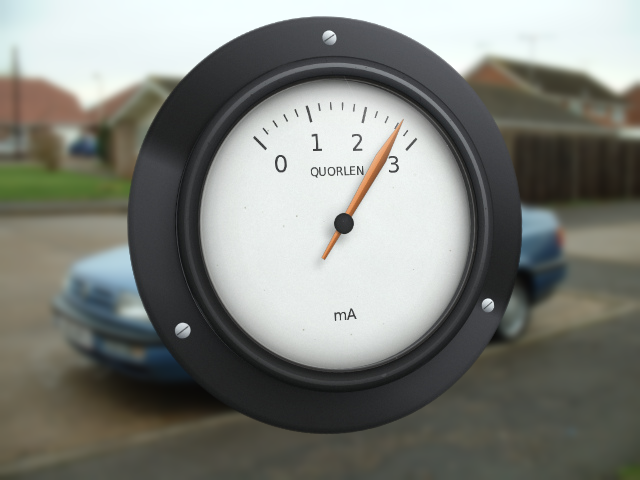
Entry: 2.6,mA
